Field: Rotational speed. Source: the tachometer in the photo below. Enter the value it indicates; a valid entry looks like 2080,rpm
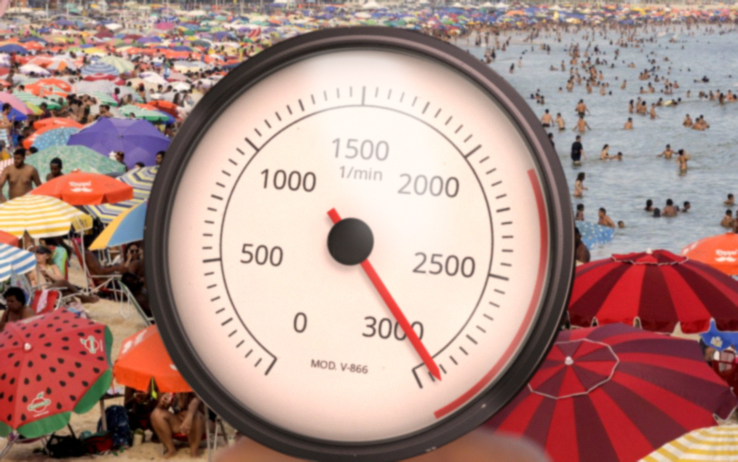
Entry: 2925,rpm
